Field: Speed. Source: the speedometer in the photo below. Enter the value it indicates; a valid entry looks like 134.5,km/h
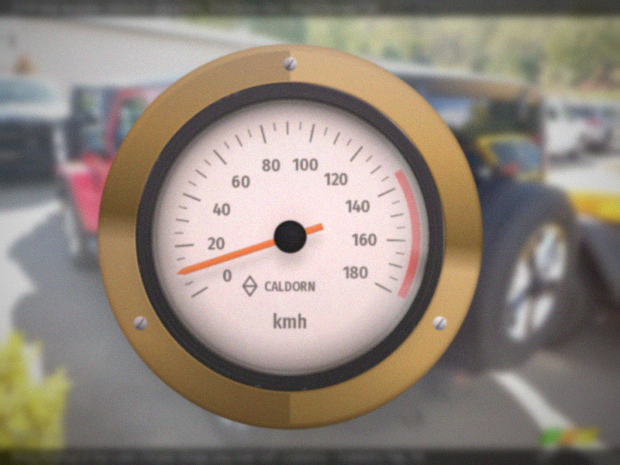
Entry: 10,km/h
